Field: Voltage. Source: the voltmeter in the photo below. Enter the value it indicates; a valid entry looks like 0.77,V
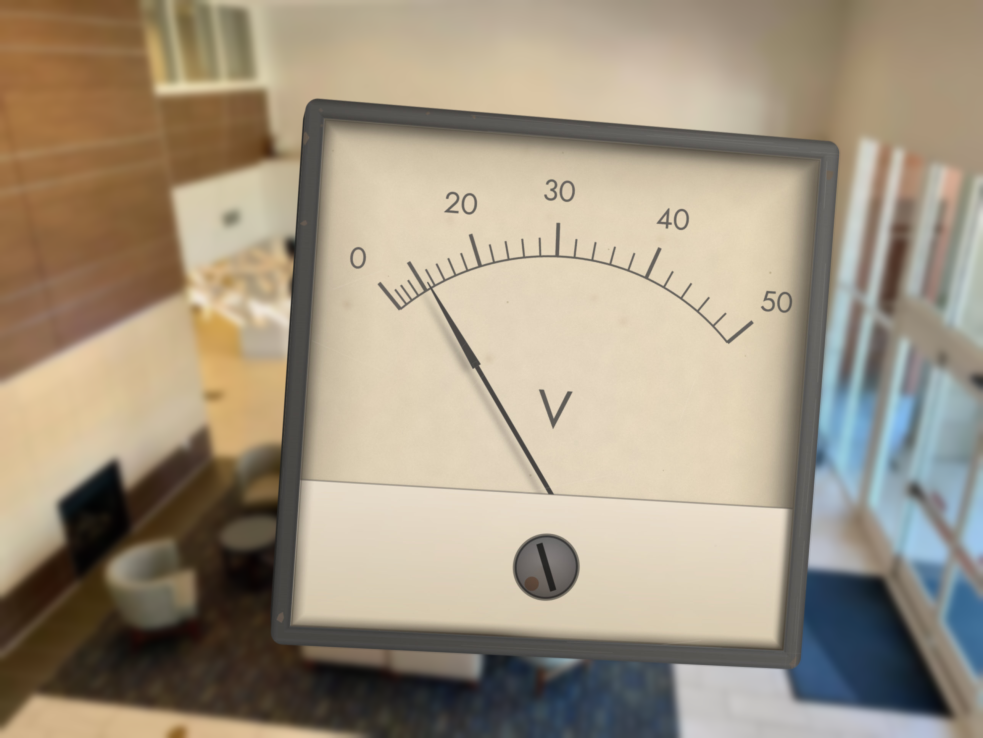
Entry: 11,V
